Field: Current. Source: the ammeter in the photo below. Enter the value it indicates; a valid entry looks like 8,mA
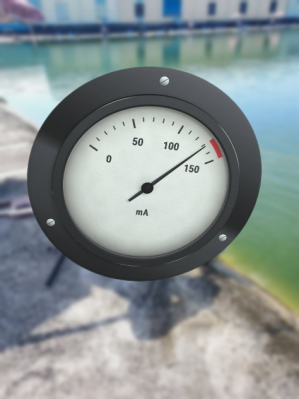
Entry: 130,mA
